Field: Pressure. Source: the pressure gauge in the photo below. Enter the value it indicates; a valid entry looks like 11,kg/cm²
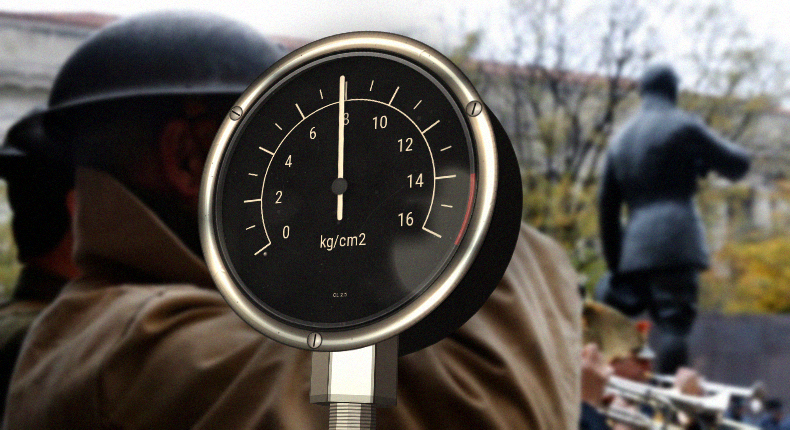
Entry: 8,kg/cm²
